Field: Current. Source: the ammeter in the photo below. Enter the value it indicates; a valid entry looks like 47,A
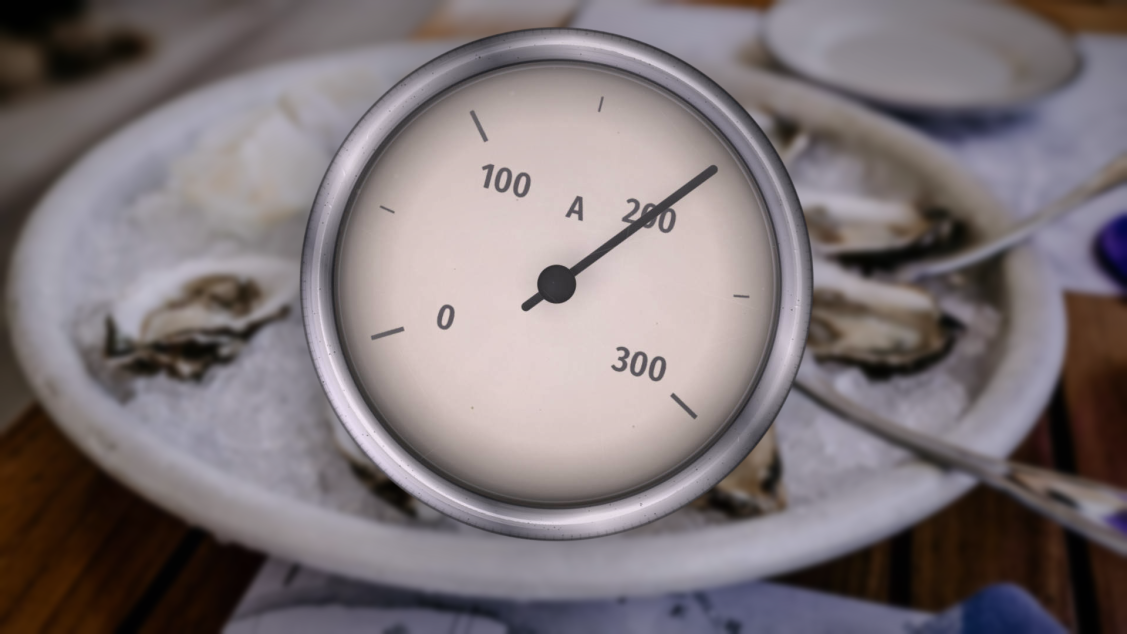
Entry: 200,A
